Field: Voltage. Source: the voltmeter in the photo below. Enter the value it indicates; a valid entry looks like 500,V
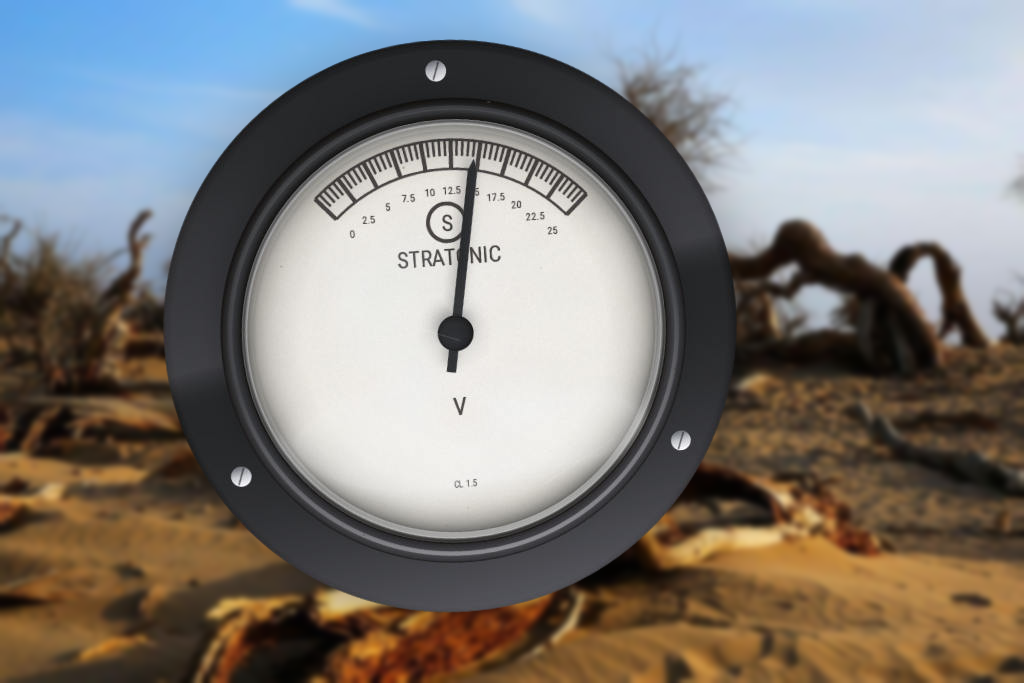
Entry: 14.5,V
